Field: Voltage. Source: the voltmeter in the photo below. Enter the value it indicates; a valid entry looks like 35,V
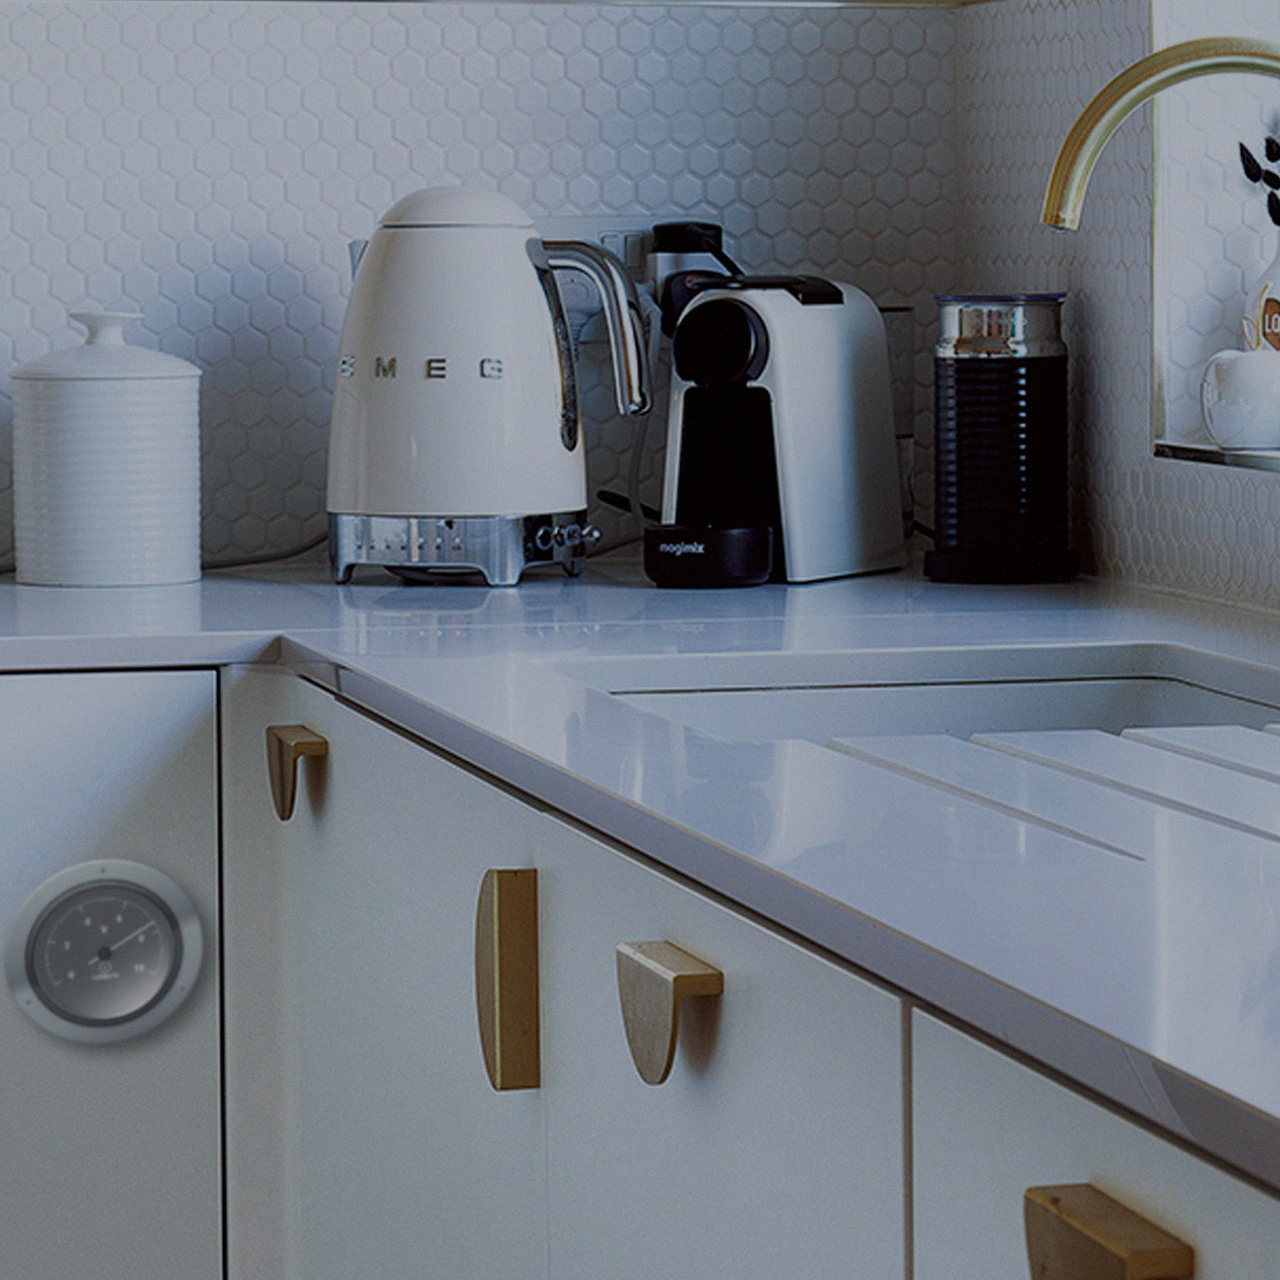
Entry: 7.5,V
